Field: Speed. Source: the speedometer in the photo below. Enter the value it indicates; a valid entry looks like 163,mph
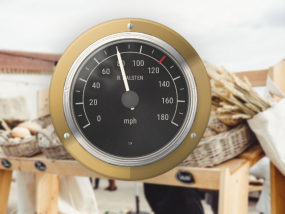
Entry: 80,mph
